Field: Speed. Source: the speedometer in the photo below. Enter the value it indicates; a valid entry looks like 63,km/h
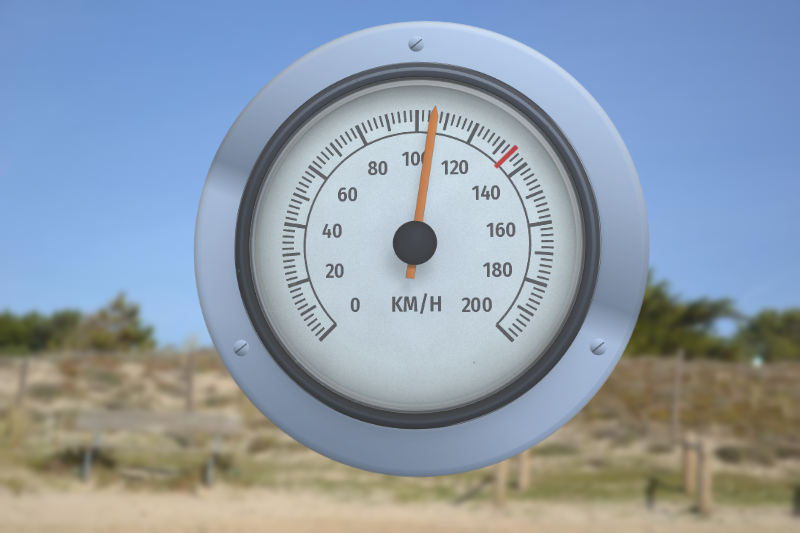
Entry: 106,km/h
